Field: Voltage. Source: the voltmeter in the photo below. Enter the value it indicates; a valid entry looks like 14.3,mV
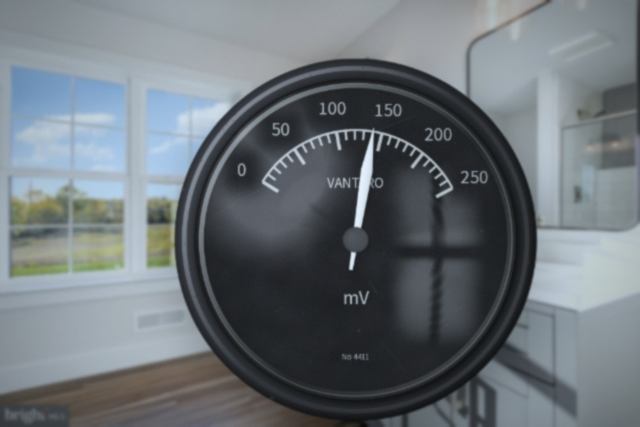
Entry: 140,mV
